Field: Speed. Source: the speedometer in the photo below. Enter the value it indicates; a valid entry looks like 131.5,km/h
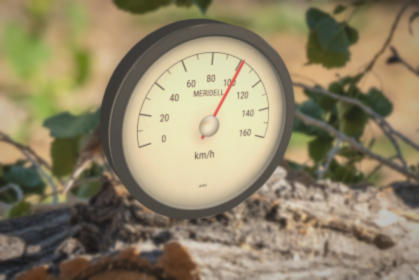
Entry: 100,km/h
